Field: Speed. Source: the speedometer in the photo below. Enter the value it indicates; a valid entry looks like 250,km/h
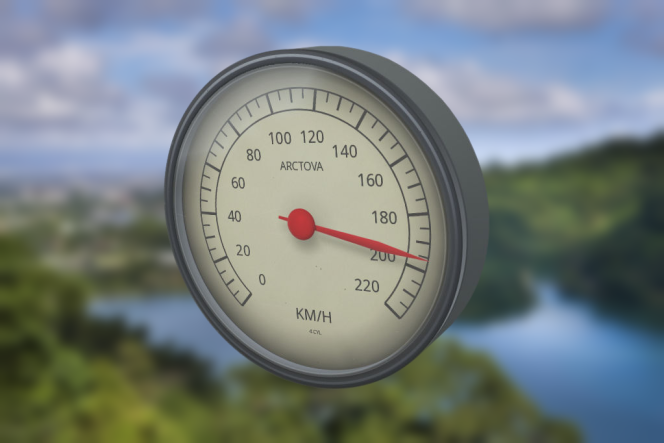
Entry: 195,km/h
